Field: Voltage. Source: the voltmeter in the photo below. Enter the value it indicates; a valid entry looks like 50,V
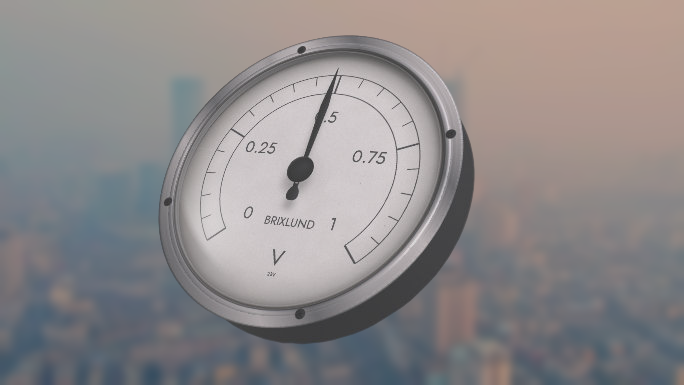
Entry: 0.5,V
